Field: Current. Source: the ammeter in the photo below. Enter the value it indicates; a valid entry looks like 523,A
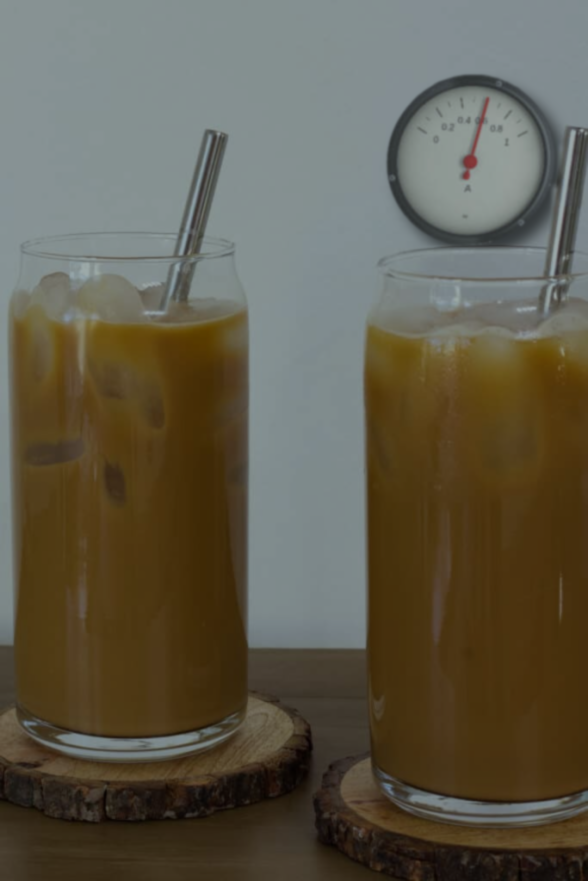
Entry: 0.6,A
